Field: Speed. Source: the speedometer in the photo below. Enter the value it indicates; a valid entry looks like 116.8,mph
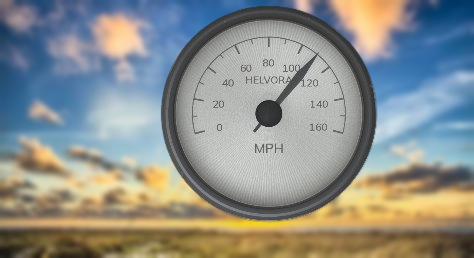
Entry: 110,mph
